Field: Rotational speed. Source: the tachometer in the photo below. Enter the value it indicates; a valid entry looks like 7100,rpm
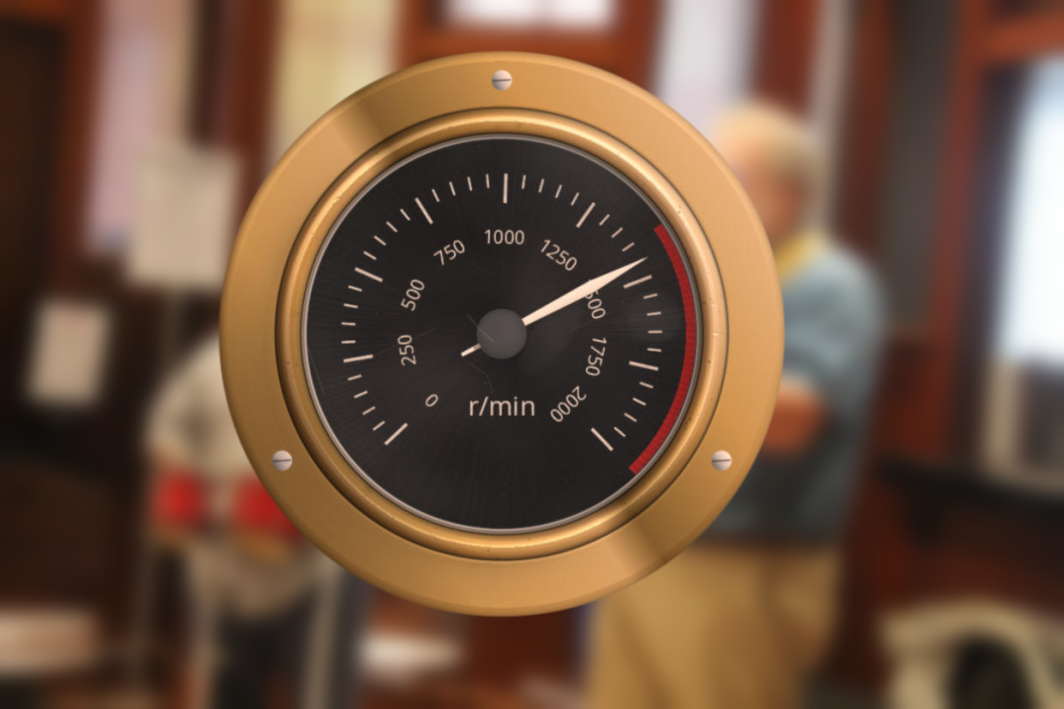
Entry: 1450,rpm
